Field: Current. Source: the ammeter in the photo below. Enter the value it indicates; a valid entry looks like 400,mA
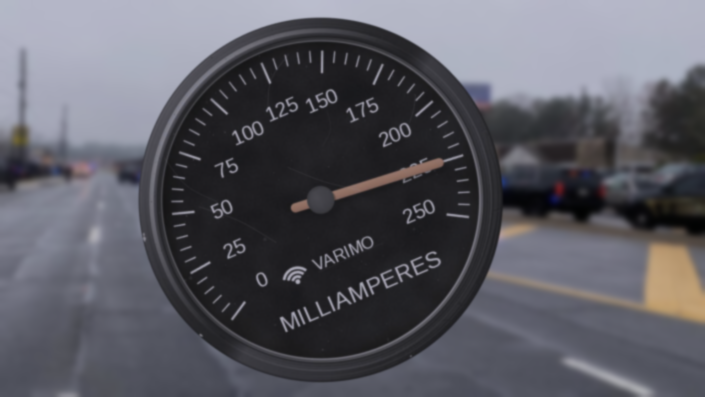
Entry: 225,mA
